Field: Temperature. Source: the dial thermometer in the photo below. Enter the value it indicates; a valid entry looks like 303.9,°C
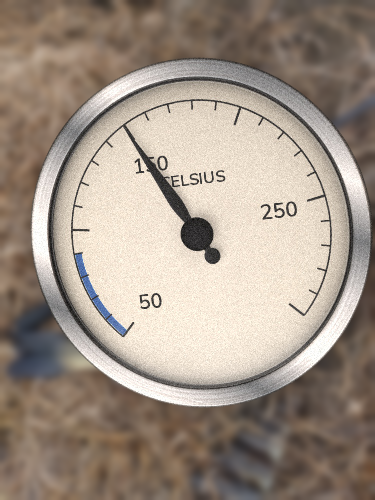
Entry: 150,°C
